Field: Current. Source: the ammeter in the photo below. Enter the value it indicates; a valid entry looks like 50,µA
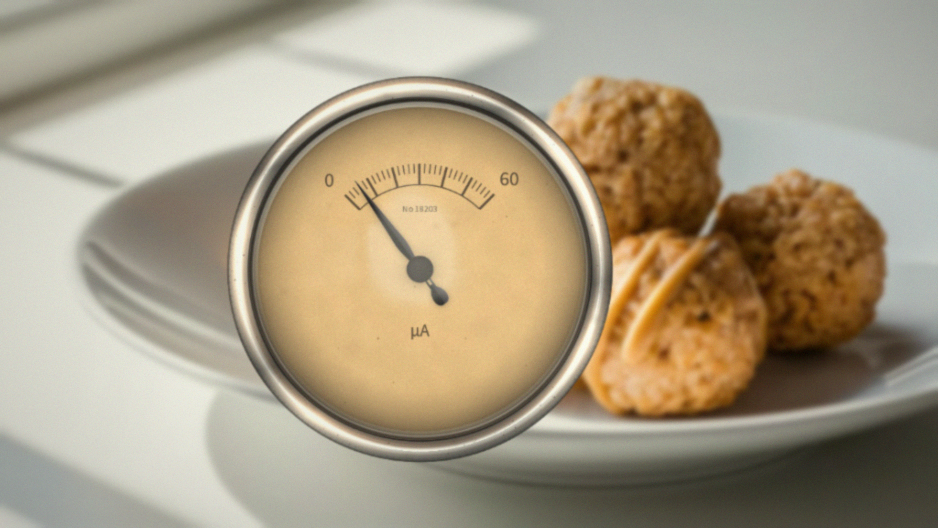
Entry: 6,µA
